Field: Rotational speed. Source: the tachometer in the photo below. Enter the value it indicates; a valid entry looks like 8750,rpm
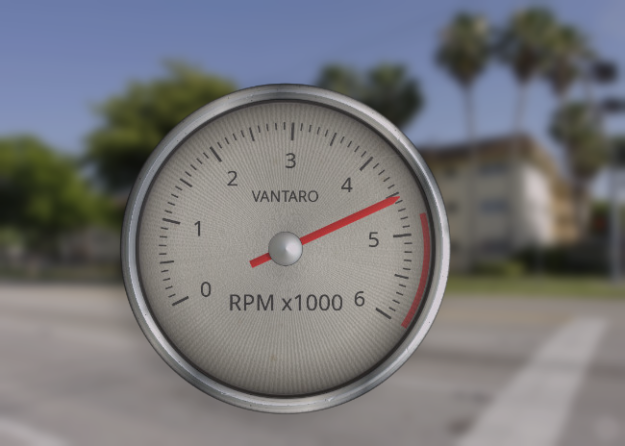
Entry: 4550,rpm
